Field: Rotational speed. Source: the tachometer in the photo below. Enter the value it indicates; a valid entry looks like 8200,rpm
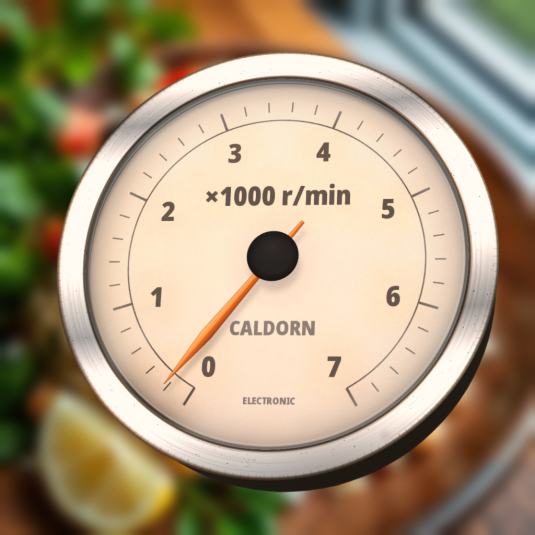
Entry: 200,rpm
